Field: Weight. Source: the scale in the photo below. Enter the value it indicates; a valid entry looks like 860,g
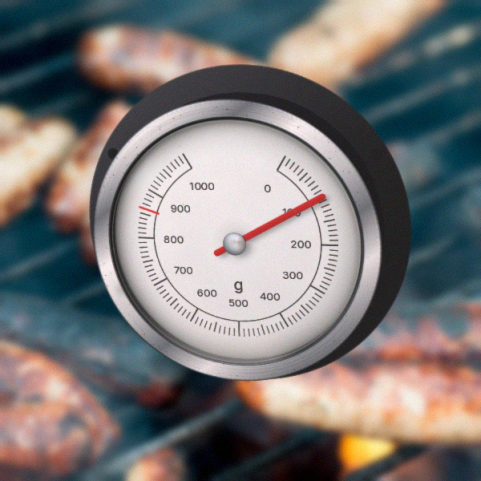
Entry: 100,g
